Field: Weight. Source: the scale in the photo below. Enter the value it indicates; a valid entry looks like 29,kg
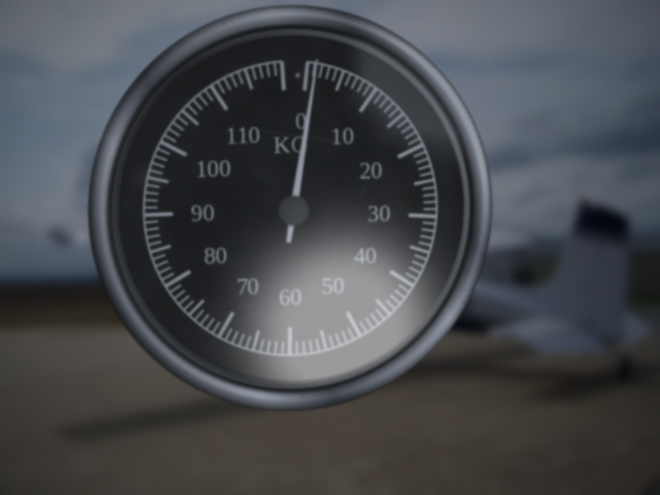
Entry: 1,kg
